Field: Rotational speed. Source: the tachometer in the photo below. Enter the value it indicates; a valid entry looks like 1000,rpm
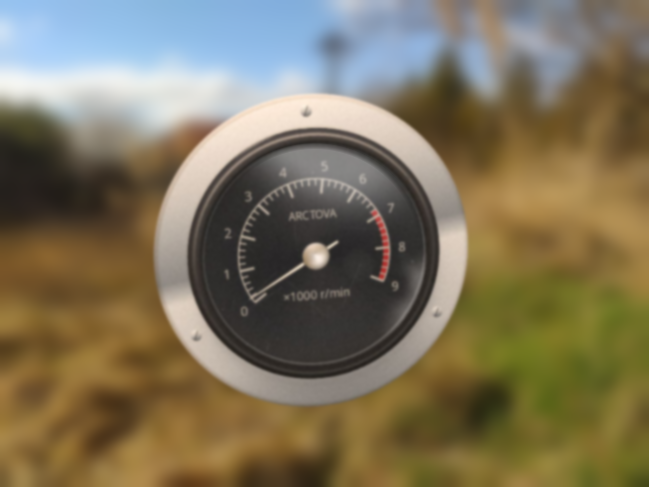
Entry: 200,rpm
